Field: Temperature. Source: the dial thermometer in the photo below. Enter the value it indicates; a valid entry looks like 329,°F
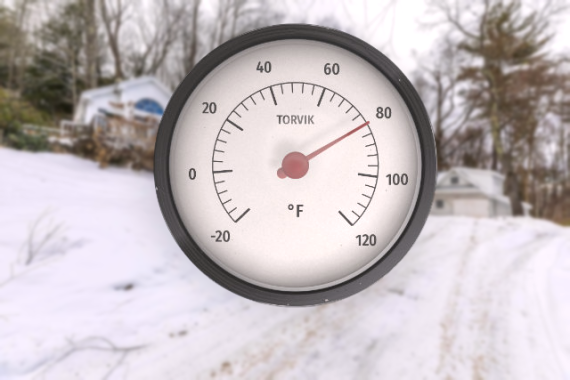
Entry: 80,°F
